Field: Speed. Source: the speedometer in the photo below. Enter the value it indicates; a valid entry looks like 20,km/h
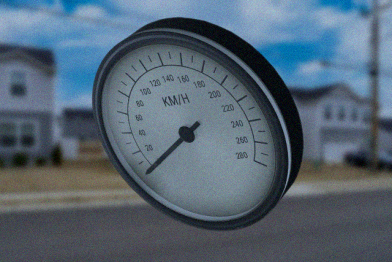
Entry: 0,km/h
